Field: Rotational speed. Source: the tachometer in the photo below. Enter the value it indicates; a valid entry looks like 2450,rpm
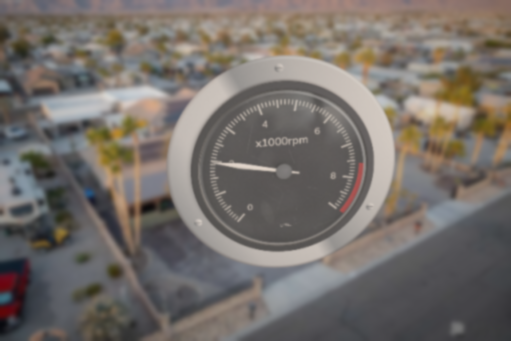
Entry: 2000,rpm
